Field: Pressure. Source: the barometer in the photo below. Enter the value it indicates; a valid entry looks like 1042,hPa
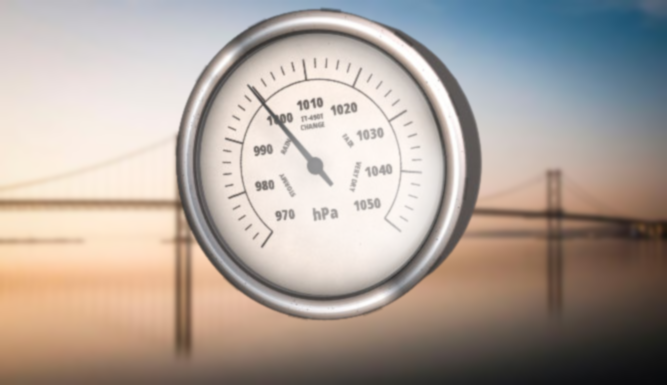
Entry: 1000,hPa
